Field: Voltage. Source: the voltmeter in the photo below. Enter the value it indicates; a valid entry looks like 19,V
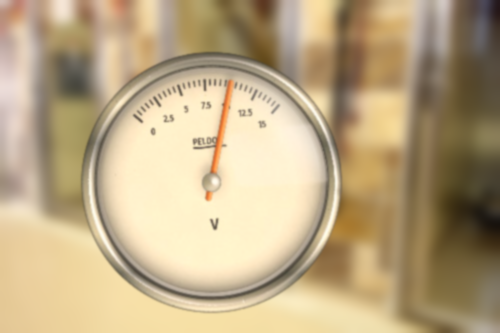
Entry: 10,V
